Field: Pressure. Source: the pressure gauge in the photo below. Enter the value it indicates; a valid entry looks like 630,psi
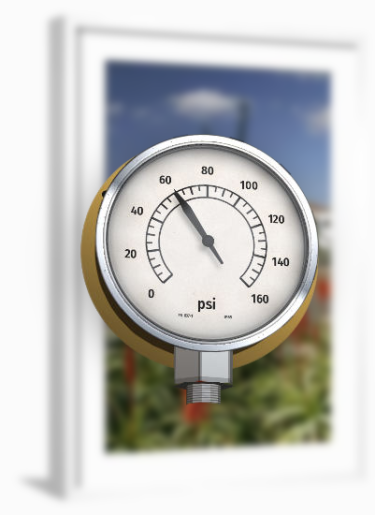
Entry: 60,psi
